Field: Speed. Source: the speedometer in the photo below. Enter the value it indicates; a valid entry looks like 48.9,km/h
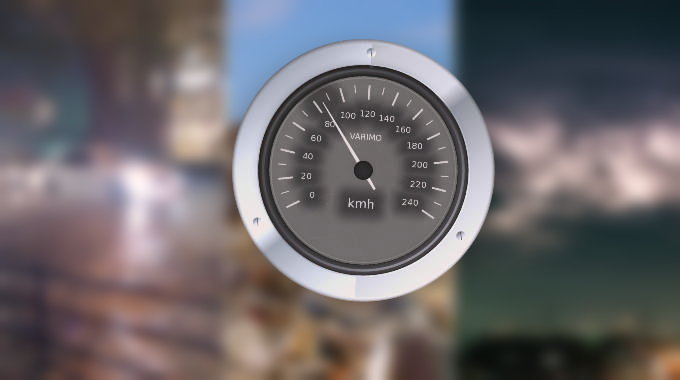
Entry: 85,km/h
